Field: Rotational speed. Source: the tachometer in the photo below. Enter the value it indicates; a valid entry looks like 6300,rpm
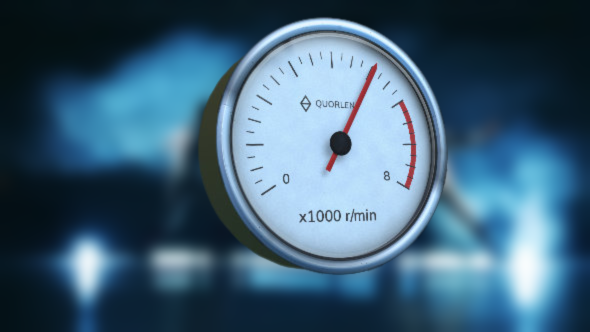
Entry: 5000,rpm
